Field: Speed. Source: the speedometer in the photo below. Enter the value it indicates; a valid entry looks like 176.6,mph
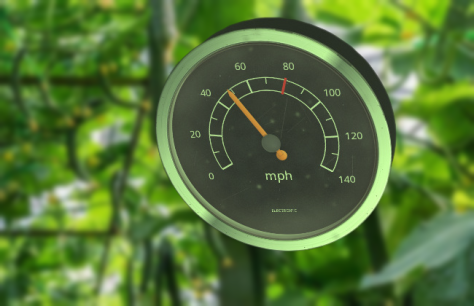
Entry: 50,mph
